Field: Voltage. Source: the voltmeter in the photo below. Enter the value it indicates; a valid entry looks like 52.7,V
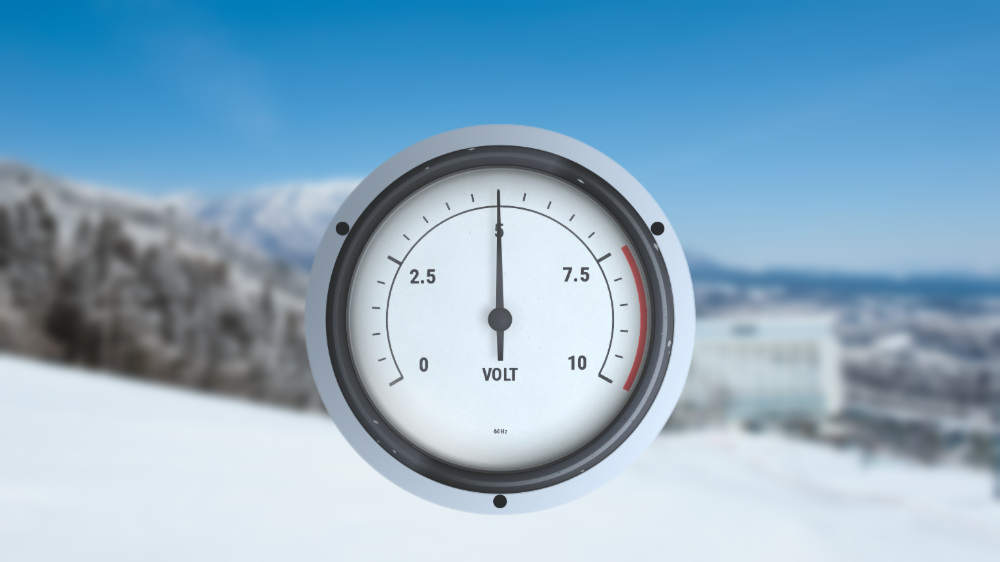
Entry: 5,V
